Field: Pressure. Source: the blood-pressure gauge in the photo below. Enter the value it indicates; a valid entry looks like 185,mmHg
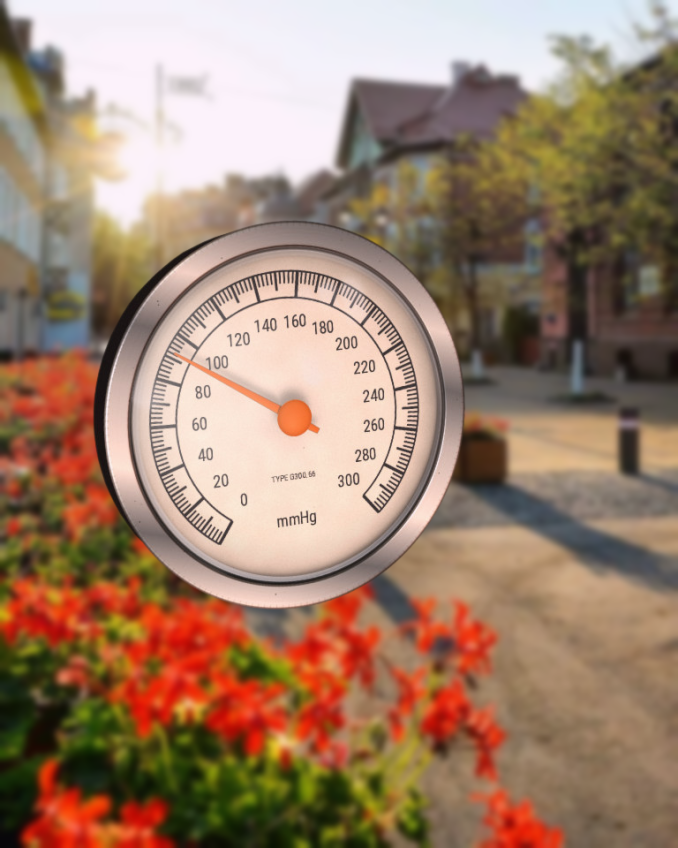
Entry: 92,mmHg
